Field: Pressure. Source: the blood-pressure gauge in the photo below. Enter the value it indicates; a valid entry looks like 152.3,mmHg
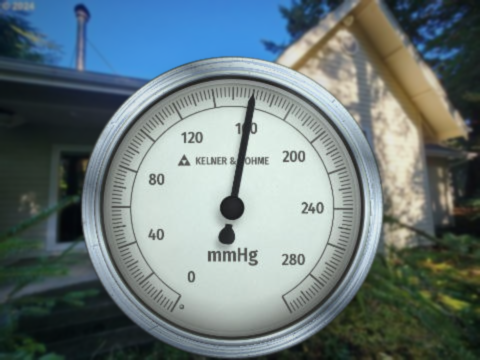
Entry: 160,mmHg
